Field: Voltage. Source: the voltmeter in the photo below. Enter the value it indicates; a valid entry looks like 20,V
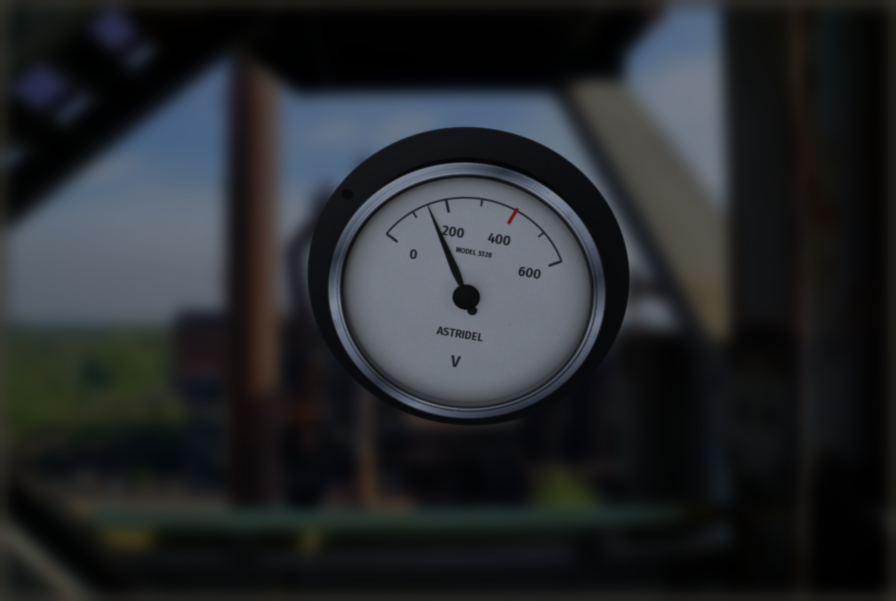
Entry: 150,V
